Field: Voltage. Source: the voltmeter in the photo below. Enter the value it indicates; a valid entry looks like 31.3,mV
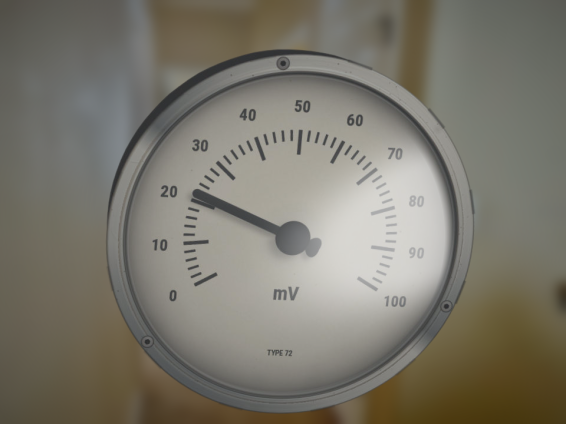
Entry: 22,mV
